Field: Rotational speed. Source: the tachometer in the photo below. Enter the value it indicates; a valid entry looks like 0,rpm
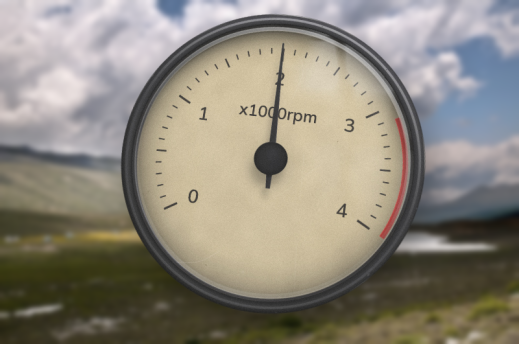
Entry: 2000,rpm
